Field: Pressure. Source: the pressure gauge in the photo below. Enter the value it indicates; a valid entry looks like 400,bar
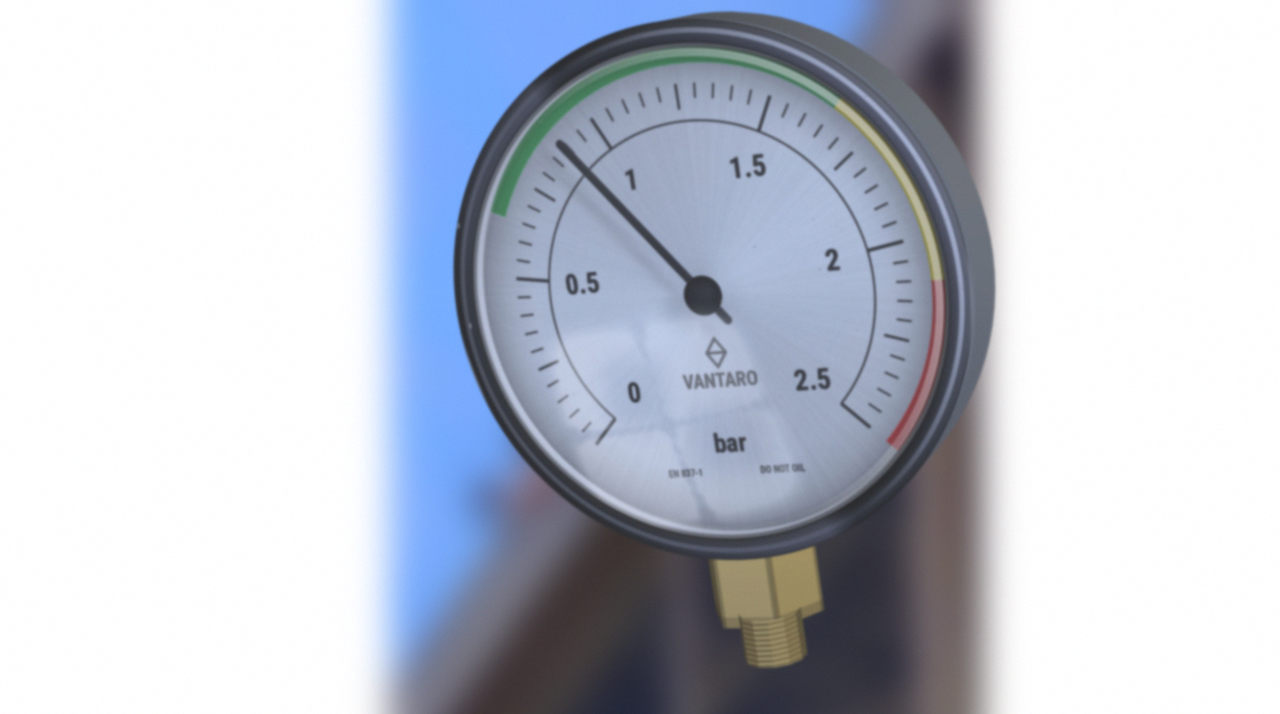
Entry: 0.9,bar
